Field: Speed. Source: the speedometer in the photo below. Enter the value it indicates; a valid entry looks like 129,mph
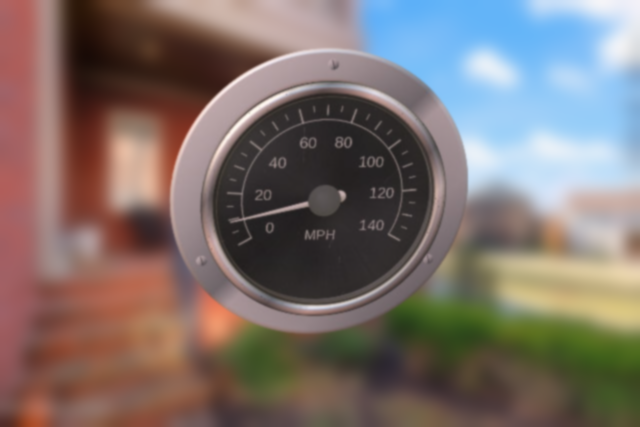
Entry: 10,mph
